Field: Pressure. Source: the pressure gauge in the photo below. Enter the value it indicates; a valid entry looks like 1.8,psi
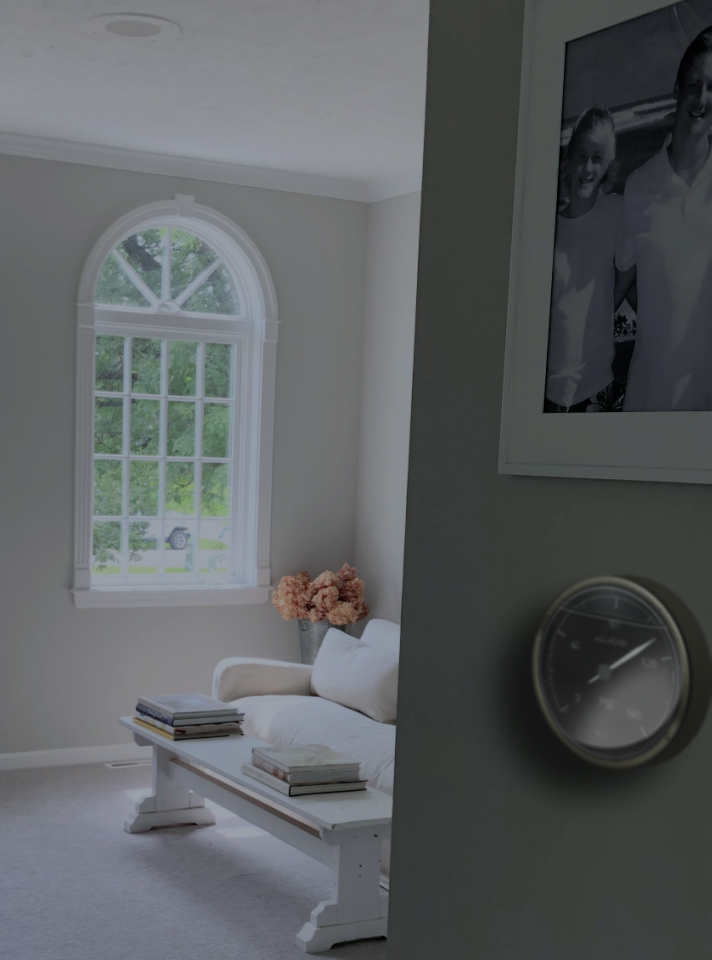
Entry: 110,psi
